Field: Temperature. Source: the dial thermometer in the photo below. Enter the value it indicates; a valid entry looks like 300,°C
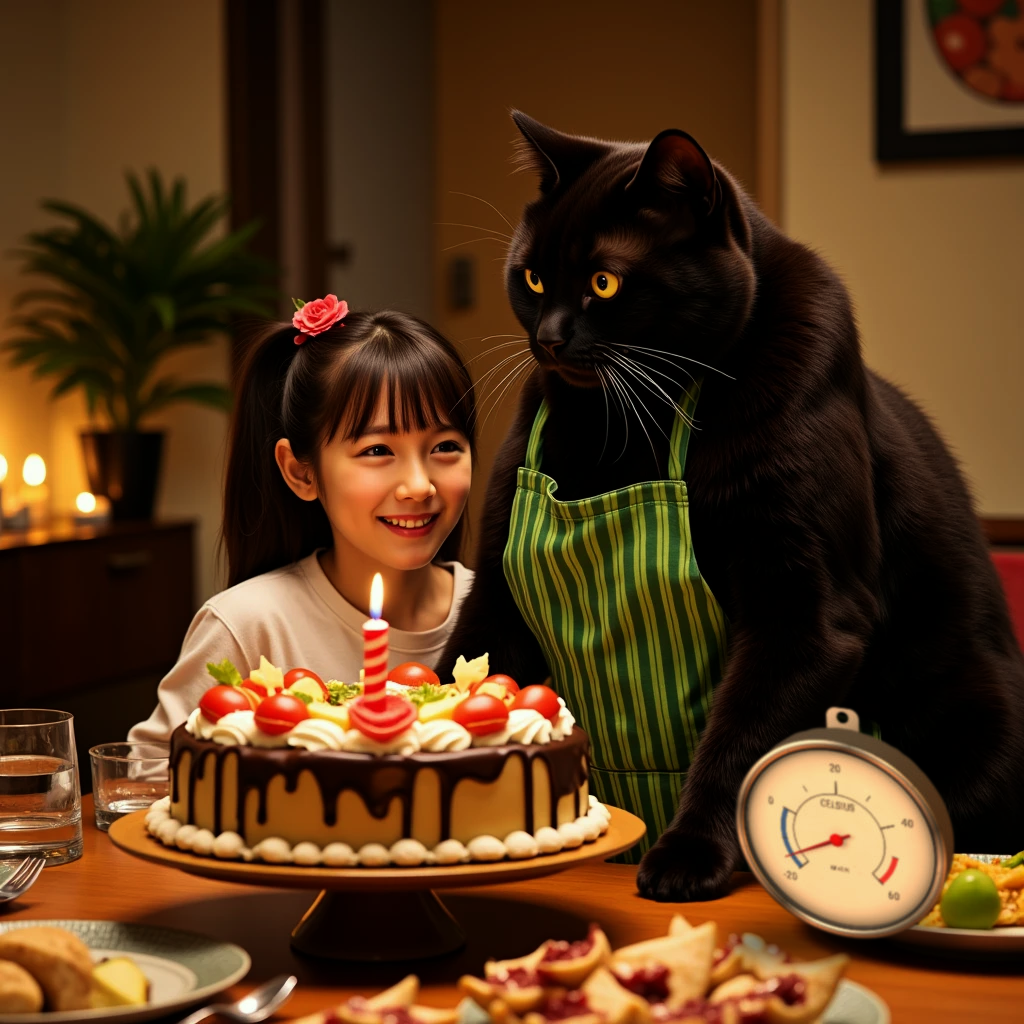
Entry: -15,°C
